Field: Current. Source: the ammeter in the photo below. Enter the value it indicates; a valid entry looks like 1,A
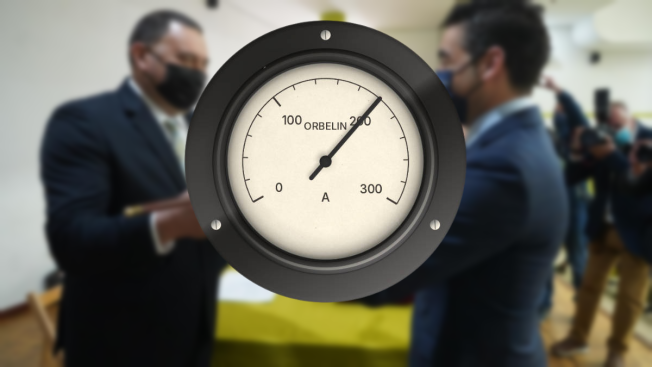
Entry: 200,A
